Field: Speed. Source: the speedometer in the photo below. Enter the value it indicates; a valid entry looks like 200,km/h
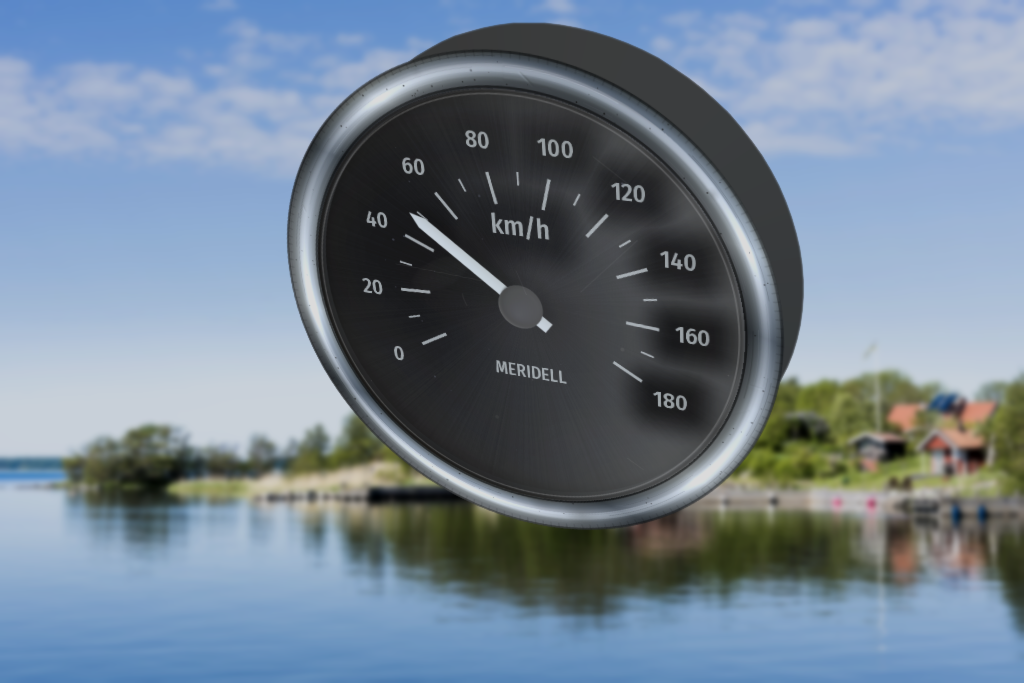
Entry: 50,km/h
